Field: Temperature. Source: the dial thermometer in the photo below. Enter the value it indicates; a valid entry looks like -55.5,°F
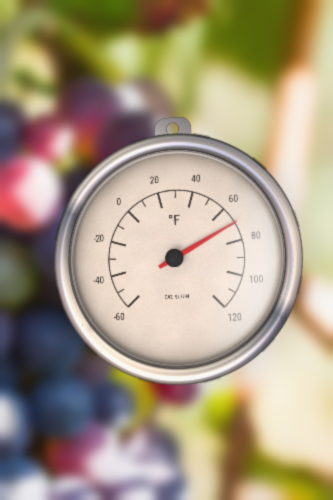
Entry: 70,°F
